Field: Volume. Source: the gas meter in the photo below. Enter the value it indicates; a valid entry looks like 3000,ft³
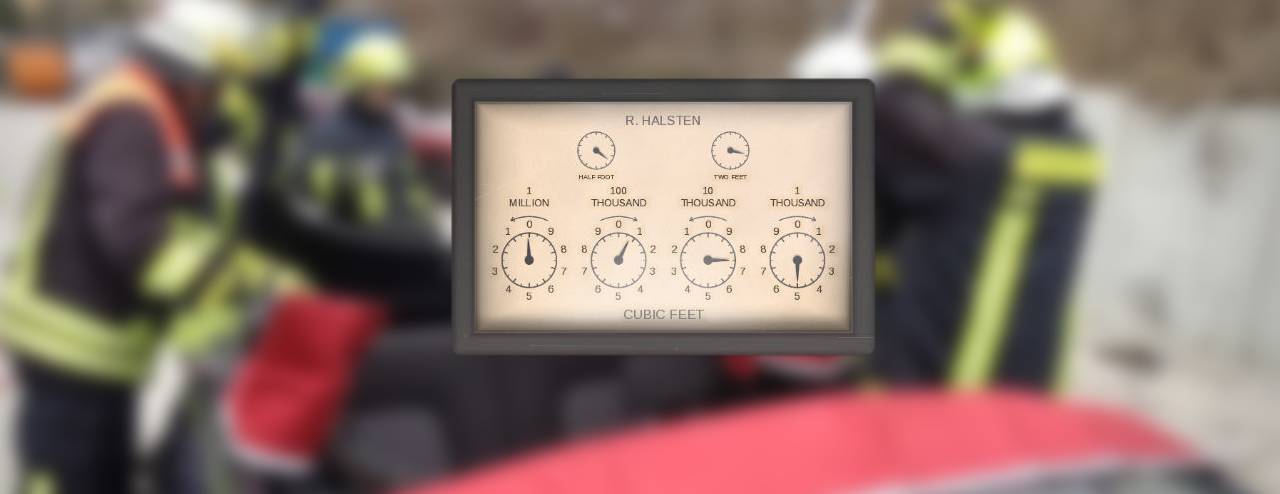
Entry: 7500,ft³
